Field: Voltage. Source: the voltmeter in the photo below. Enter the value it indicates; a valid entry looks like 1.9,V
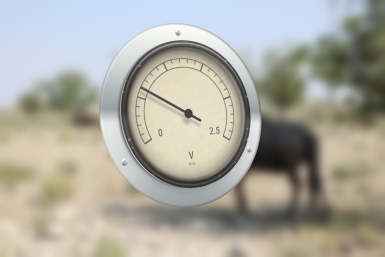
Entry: 0.6,V
